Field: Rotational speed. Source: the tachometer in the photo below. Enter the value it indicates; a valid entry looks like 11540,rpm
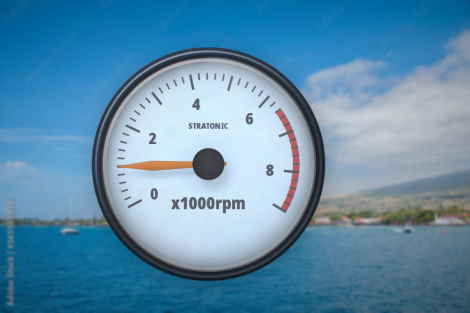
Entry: 1000,rpm
